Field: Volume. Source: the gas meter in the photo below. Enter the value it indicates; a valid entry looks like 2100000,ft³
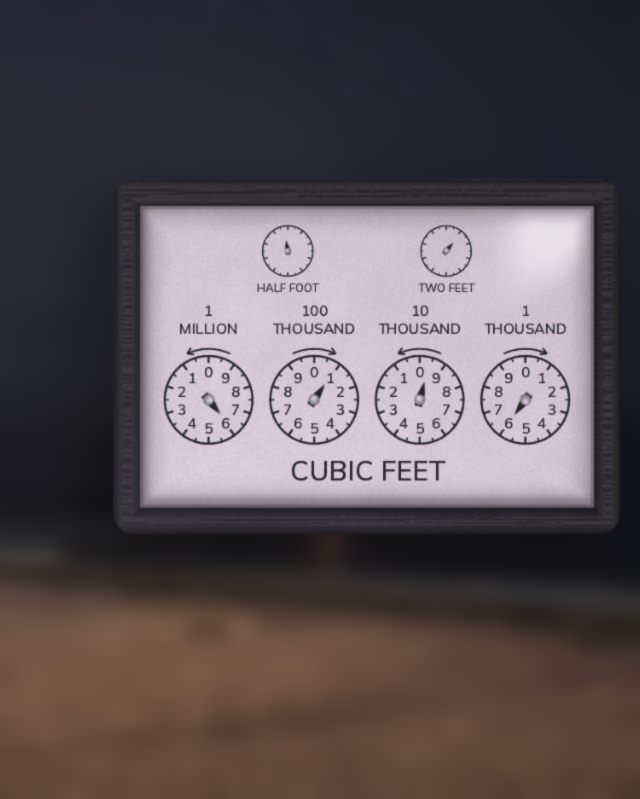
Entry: 609600,ft³
